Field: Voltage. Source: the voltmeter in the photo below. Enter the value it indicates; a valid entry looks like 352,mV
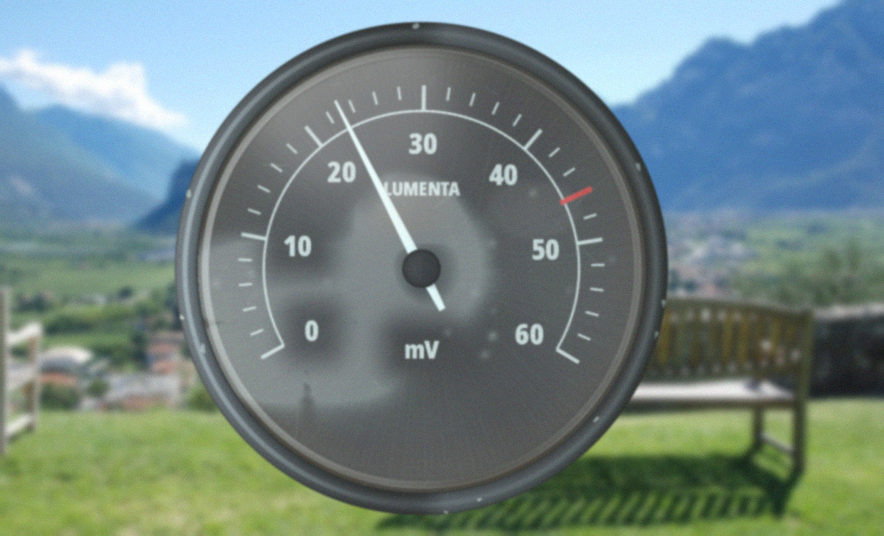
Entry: 23,mV
